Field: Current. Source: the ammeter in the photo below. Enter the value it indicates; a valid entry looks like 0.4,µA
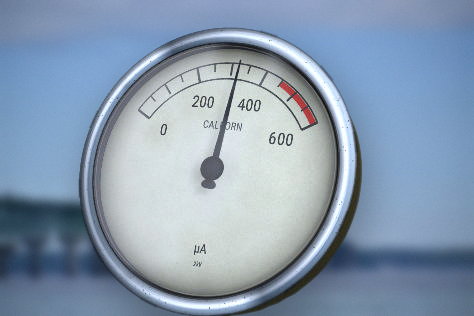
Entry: 325,µA
